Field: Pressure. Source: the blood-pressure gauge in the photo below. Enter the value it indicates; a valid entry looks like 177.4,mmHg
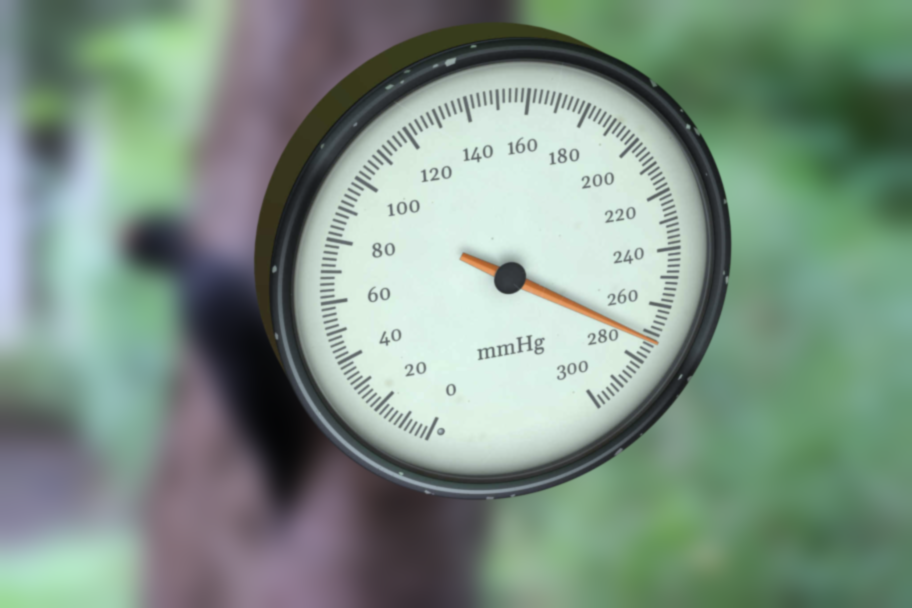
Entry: 272,mmHg
